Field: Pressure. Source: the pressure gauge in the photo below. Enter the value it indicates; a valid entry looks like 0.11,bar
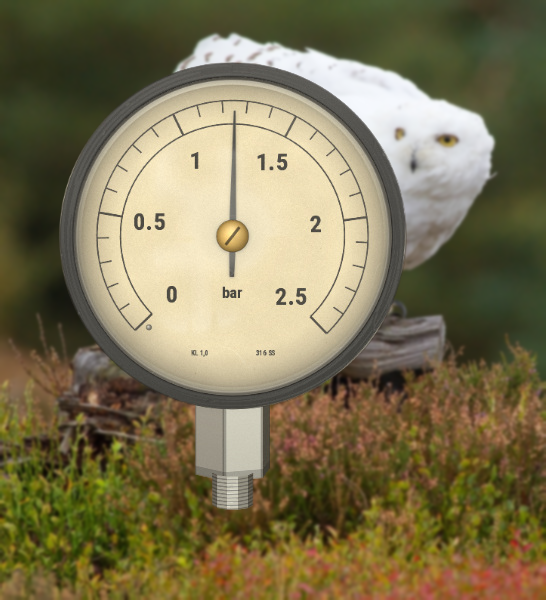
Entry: 1.25,bar
